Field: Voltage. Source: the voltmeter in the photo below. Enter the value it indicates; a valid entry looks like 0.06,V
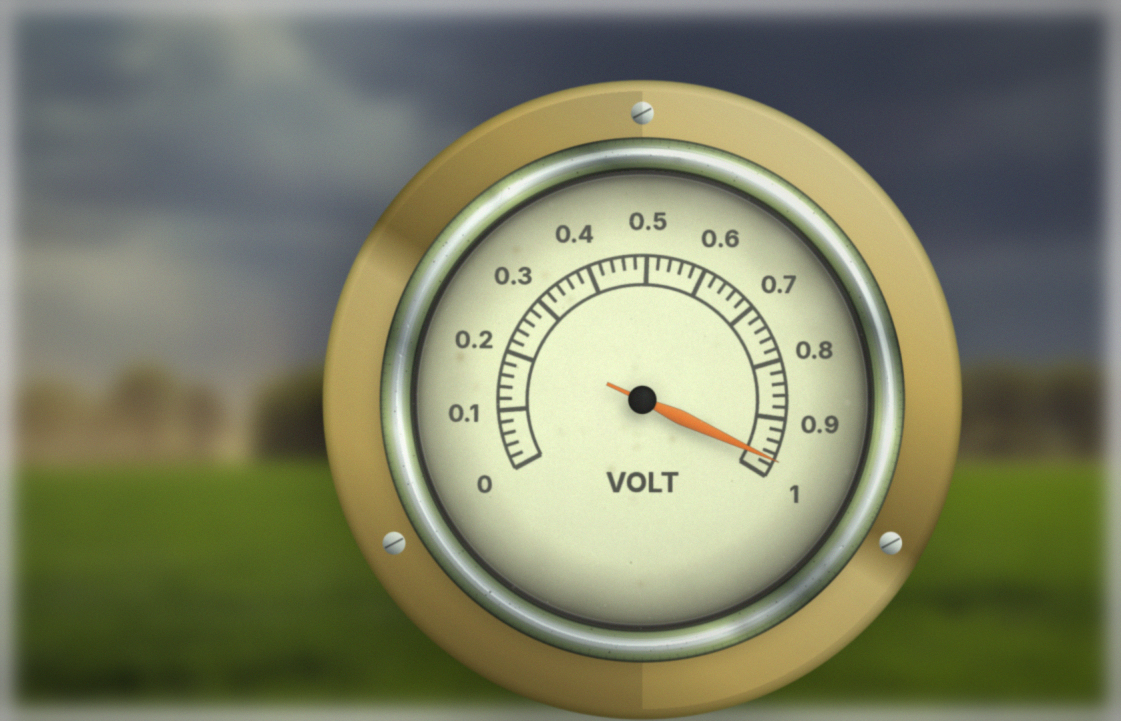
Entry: 0.97,V
